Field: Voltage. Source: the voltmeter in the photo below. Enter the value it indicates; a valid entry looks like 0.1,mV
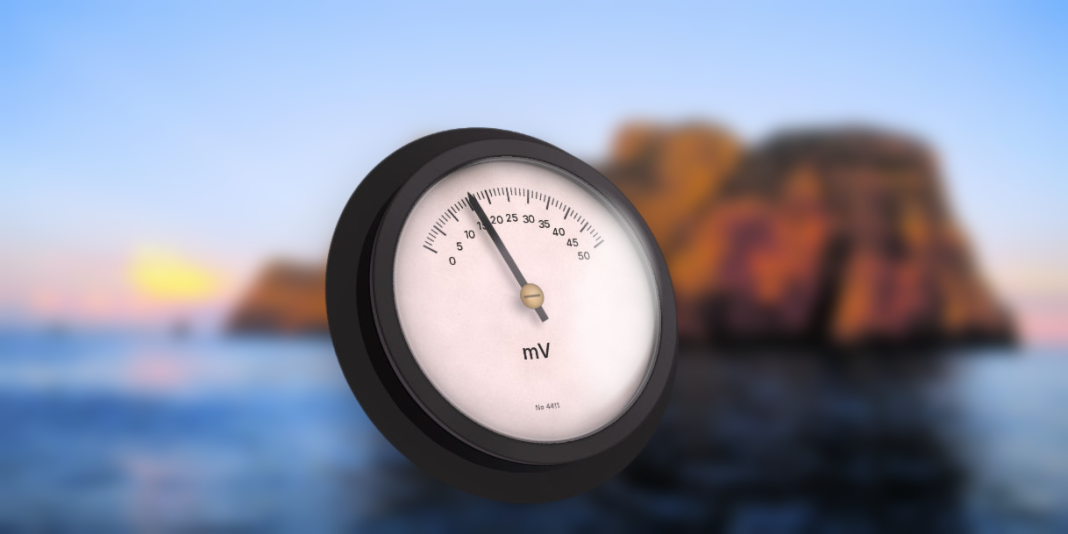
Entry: 15,mV
